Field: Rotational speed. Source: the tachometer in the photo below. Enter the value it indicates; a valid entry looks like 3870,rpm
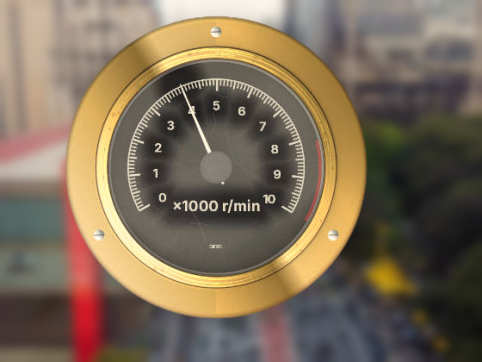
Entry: 4000,rpm
